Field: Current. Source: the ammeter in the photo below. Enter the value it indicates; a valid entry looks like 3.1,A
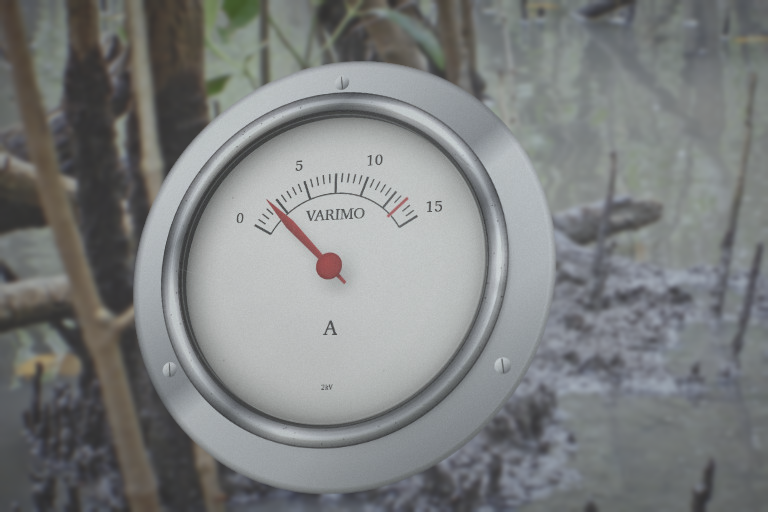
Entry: 2,A
